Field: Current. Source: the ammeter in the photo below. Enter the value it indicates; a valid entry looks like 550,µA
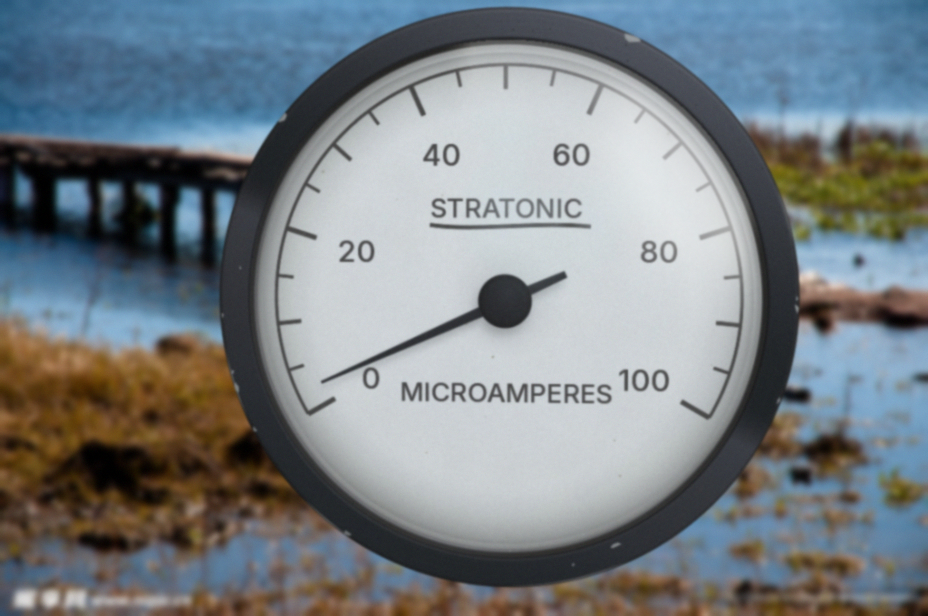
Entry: 2.5,µA
